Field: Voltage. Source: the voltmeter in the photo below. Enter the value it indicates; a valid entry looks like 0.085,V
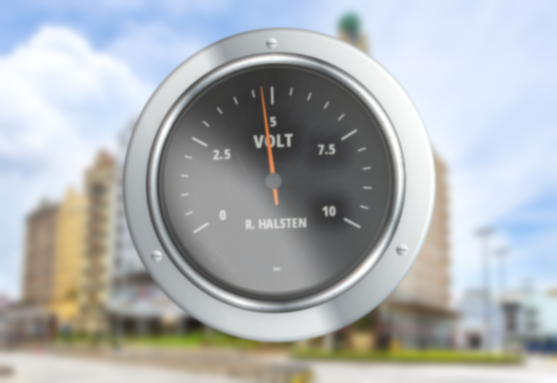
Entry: 4.75,V
